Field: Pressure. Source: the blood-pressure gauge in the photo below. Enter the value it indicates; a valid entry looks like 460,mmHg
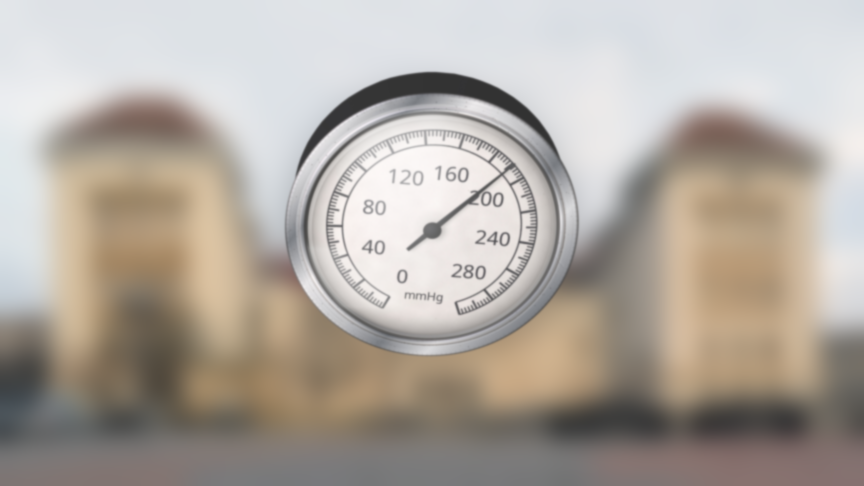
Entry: 190,mmHg
